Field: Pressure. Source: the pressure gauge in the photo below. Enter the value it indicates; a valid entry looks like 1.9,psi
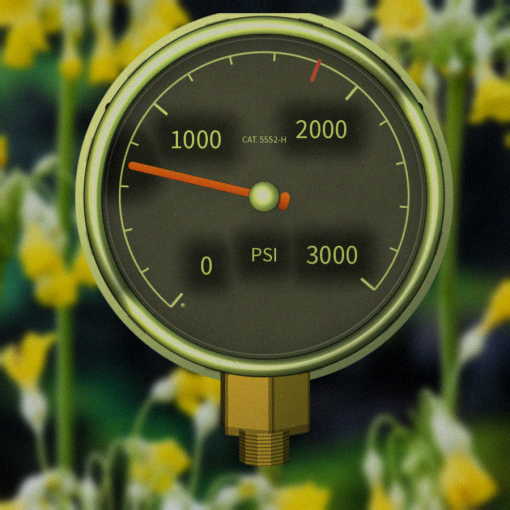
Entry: 700,psi
